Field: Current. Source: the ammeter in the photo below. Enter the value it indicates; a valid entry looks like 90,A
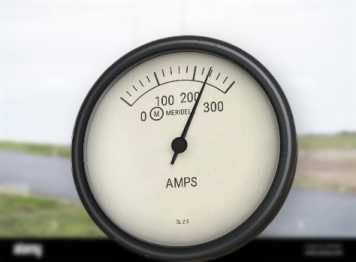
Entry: 240,A
